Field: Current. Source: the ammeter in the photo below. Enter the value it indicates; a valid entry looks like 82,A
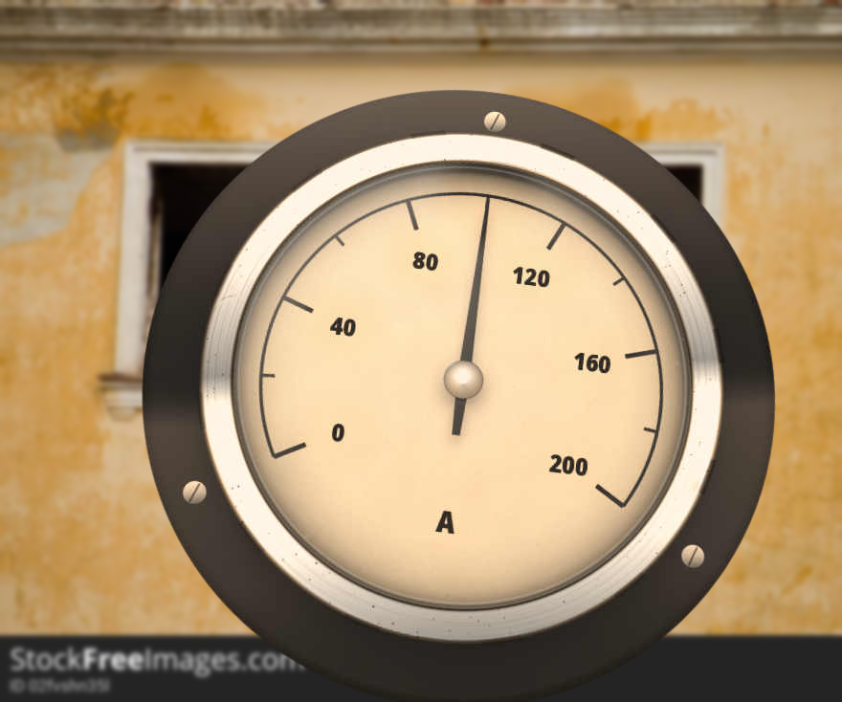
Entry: 100,A
